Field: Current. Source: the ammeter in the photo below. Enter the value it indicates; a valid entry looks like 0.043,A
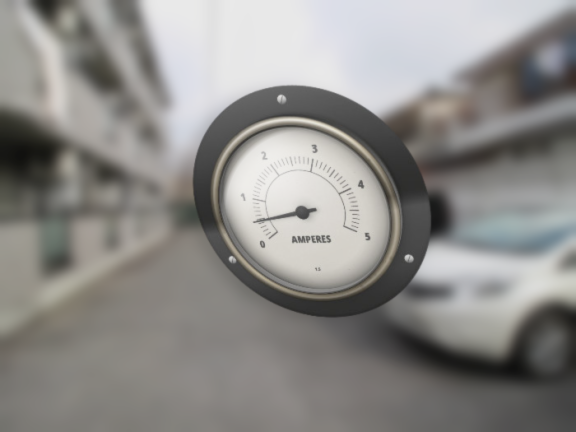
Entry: 0.5,A
